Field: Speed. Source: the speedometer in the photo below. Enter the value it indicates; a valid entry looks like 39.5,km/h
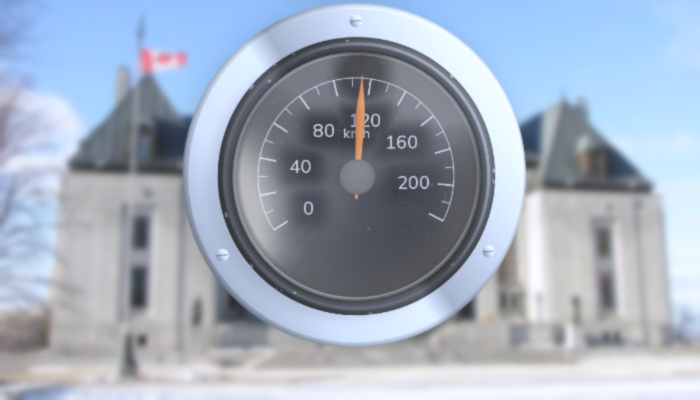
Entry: 115,km/h
